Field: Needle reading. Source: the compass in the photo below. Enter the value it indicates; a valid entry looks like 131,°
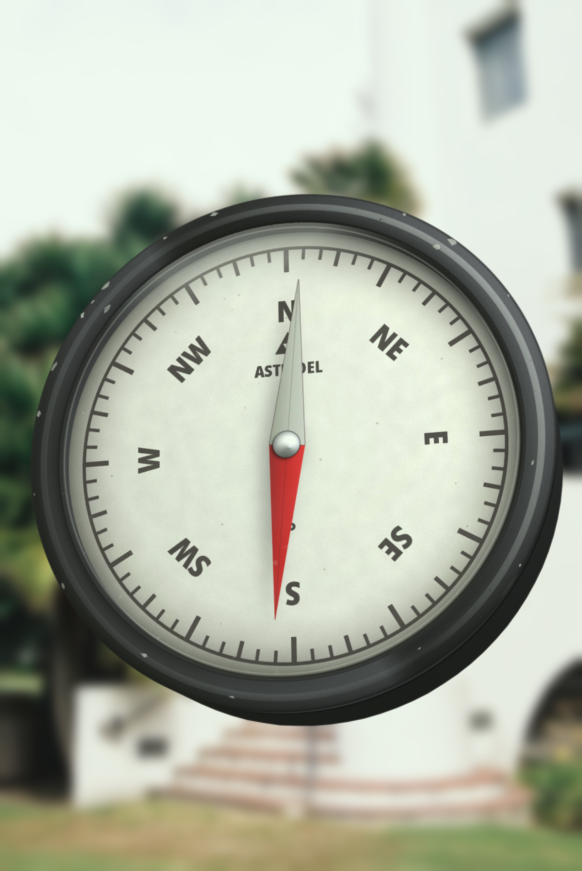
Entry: 185,°
